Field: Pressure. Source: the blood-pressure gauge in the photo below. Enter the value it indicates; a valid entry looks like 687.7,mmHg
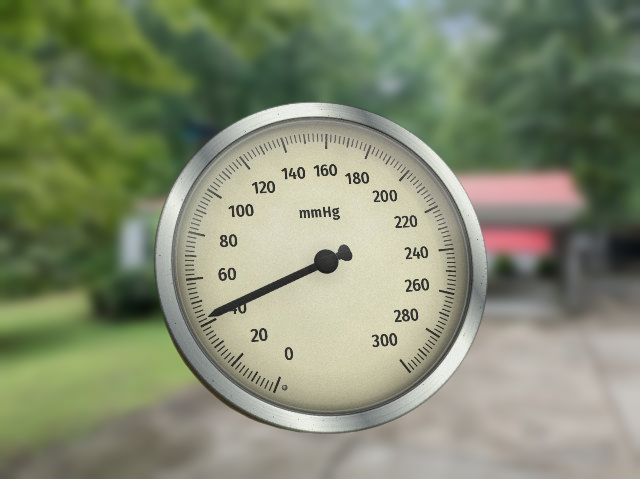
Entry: 42,mmHg
